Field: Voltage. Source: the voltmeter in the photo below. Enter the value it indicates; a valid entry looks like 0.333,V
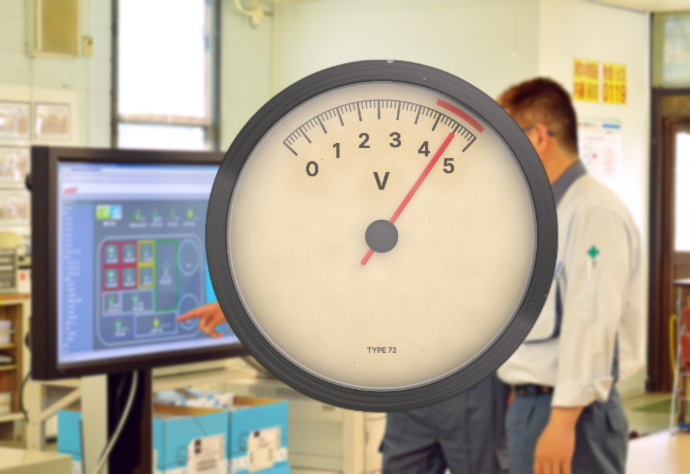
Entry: 4.5,V
